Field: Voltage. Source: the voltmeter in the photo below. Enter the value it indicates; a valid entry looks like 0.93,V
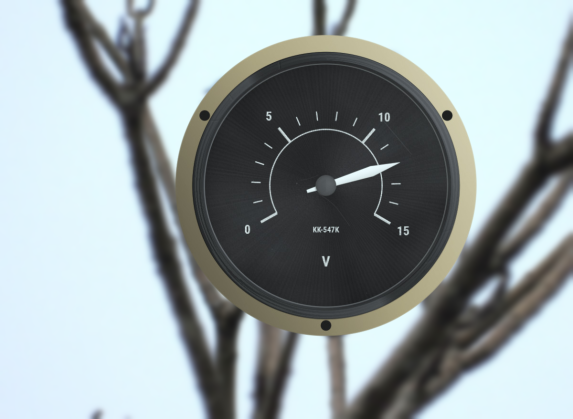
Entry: 12,V
